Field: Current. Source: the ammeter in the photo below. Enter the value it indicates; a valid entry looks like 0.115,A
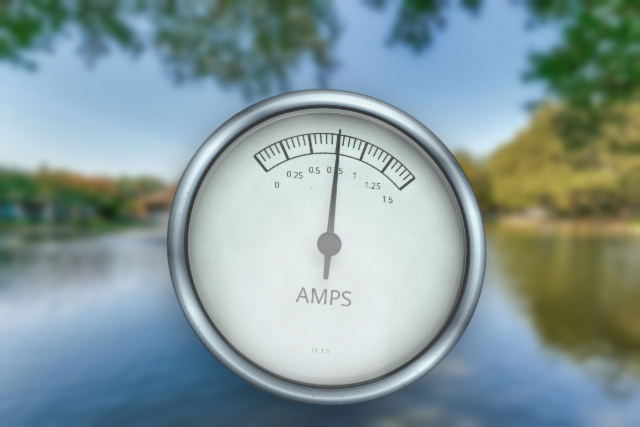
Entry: 0.75,A
